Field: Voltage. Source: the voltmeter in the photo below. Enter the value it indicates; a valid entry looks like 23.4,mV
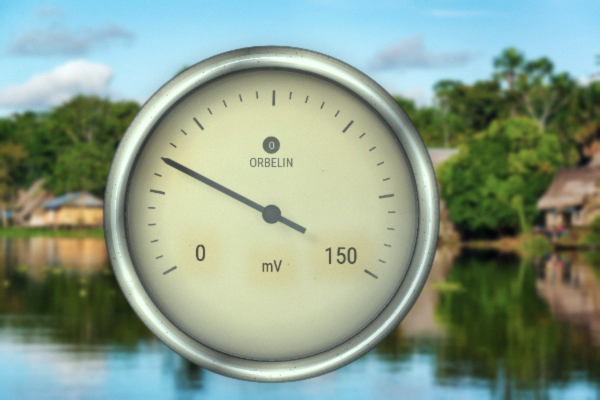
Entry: 35,mV
